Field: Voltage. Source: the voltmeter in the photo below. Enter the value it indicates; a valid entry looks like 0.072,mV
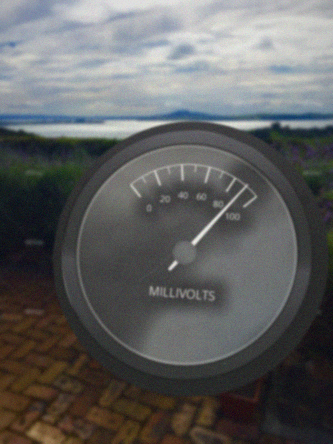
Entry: 90,mV
